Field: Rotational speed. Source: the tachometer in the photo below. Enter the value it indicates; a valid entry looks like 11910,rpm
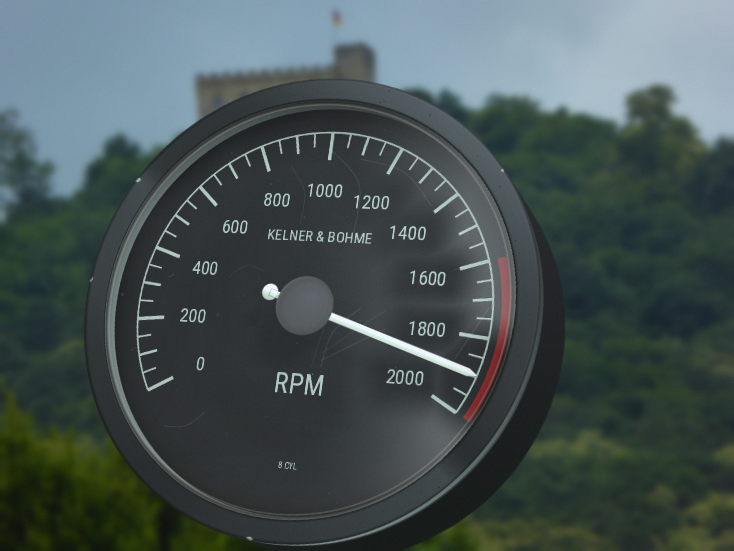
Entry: 1900,rpm
